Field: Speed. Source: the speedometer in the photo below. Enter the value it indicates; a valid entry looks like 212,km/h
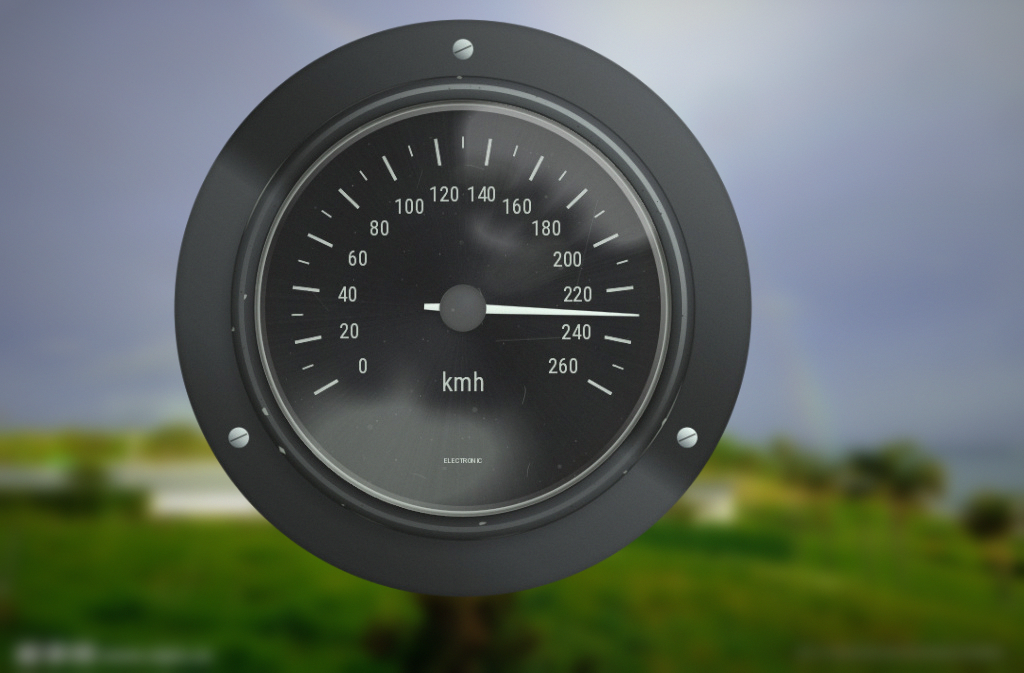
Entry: 230,km/h
